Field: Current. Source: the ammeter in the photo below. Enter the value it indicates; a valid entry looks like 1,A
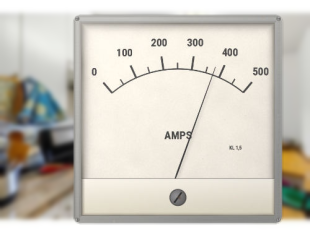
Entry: 375,A
